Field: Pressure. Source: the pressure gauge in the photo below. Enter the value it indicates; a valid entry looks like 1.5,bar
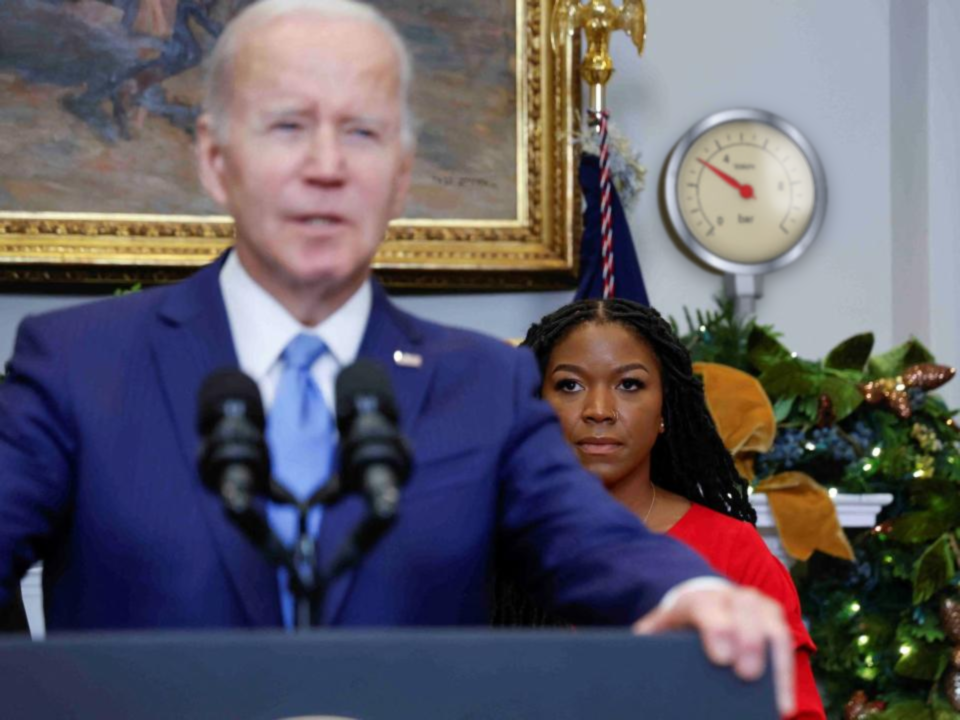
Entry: 3,bar
